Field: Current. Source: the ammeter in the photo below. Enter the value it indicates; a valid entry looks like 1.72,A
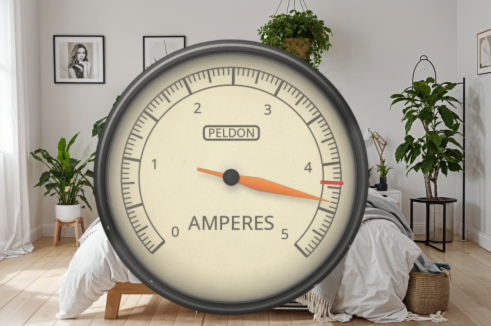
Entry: 4.4,A
